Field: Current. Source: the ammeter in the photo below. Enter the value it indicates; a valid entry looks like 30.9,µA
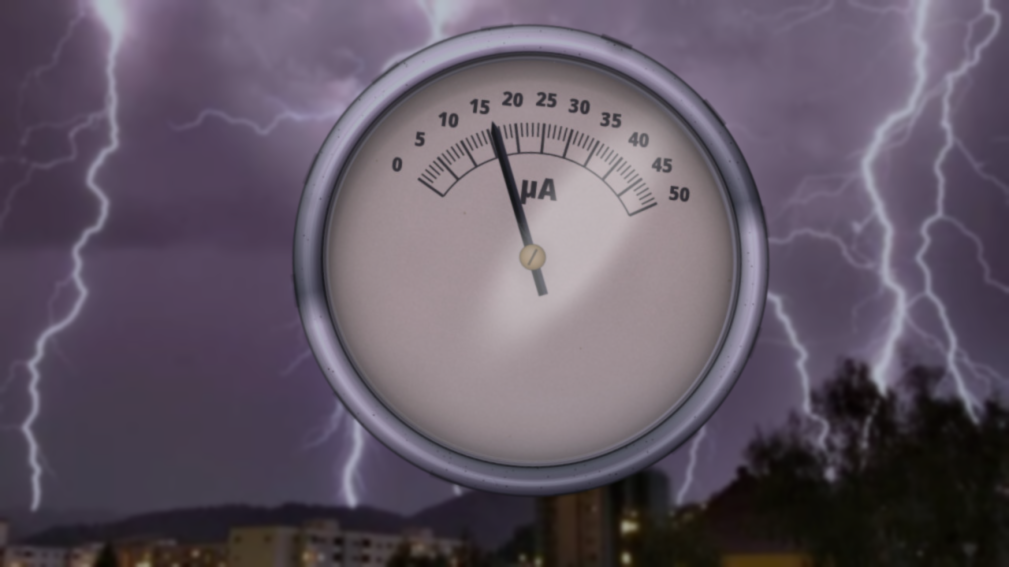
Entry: 16,µA
